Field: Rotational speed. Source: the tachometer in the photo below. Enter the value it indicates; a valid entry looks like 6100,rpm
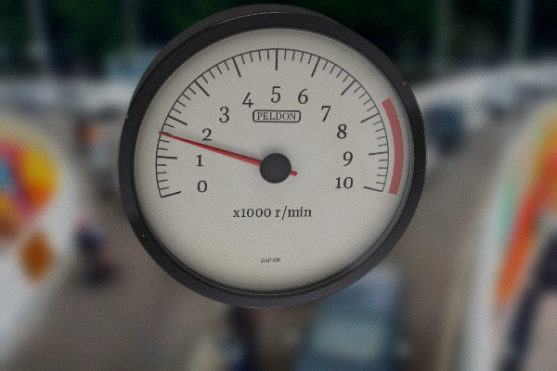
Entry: 1600,rpm
